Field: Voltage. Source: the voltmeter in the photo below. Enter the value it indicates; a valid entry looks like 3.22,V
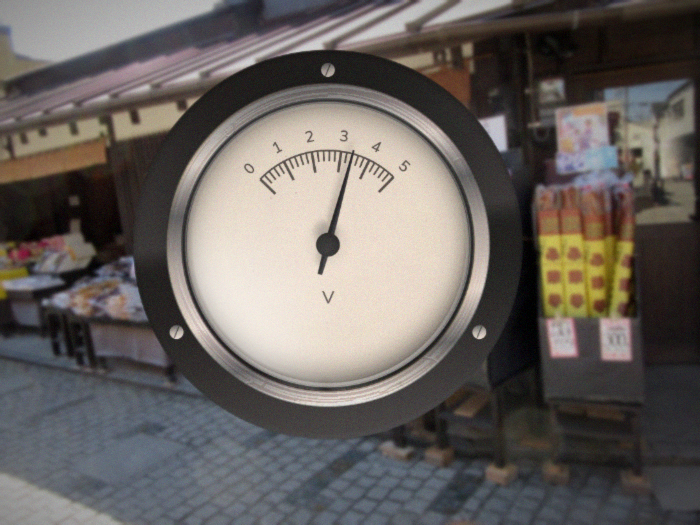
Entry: 3.4,V
